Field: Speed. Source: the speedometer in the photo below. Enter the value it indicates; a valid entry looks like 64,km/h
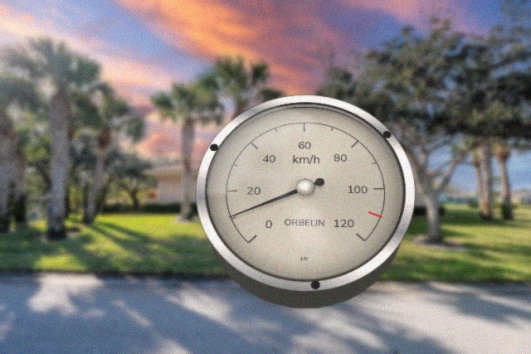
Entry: 10,km/h
